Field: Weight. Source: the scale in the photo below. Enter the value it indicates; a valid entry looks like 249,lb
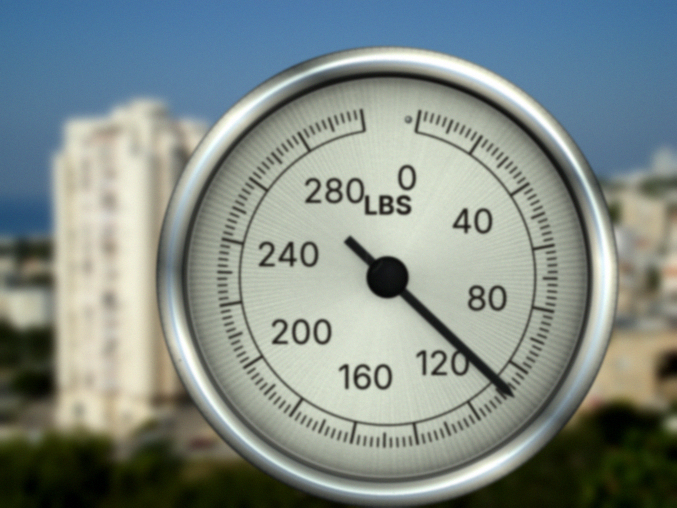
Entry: 108,lb
